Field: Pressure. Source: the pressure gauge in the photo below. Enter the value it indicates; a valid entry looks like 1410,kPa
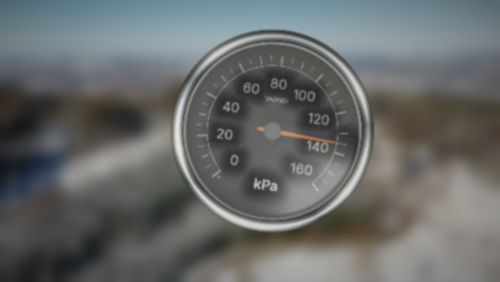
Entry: 135,kPa
